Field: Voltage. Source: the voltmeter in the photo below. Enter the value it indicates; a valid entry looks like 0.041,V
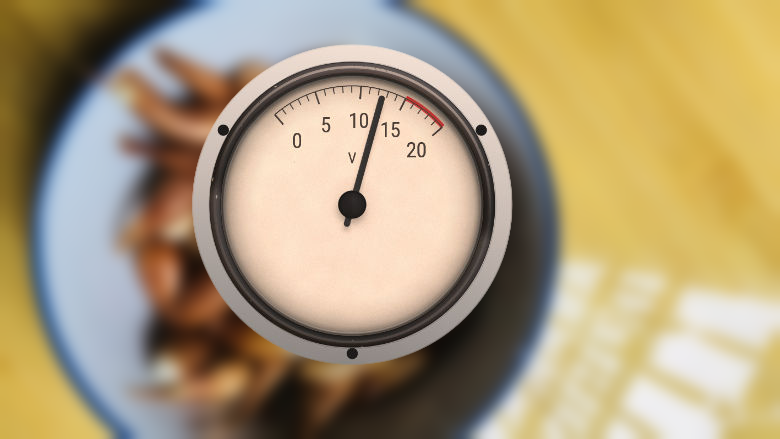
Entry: 12.5,V
